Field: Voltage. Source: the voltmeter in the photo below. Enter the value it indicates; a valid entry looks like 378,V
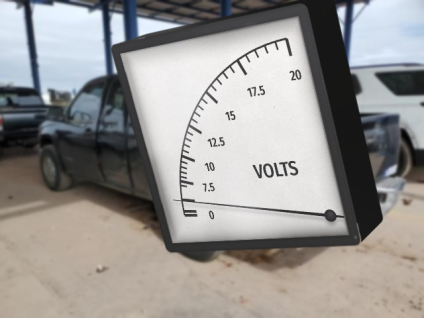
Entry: 5,V
